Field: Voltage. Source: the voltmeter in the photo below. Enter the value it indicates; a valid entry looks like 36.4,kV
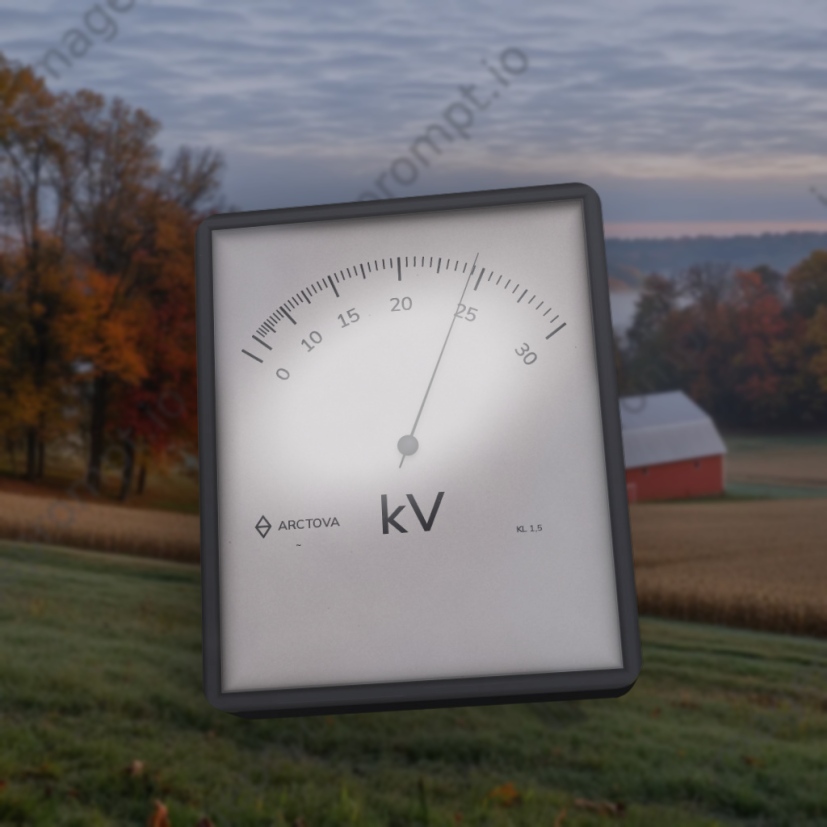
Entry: 24.5,kV
